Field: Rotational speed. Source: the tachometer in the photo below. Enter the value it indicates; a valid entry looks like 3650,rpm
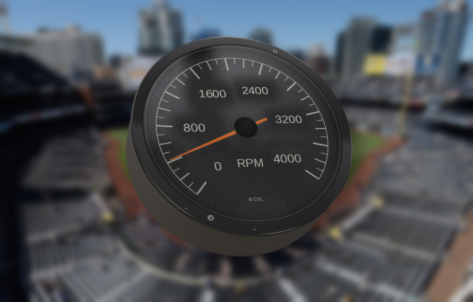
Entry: 400,rpm
